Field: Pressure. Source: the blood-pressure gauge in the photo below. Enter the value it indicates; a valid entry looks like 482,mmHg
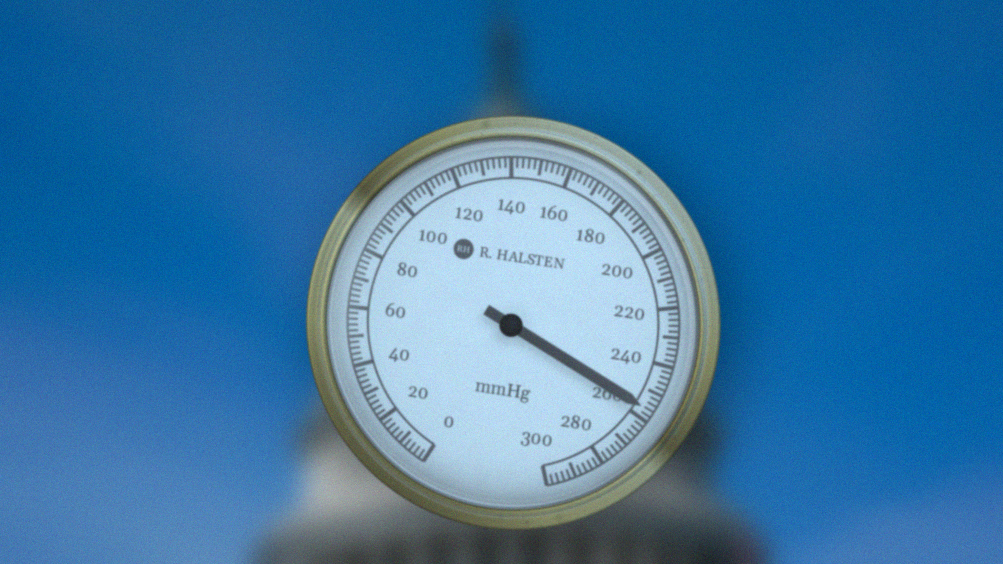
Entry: 256,mmHg
